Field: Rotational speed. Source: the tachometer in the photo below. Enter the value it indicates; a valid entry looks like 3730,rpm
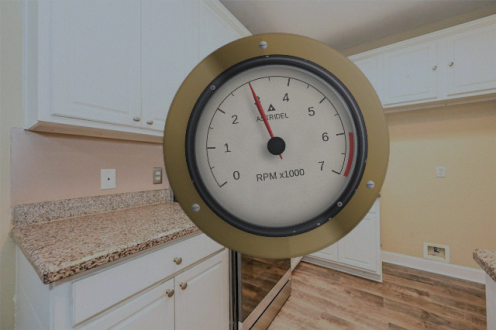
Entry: 3000,rpm
